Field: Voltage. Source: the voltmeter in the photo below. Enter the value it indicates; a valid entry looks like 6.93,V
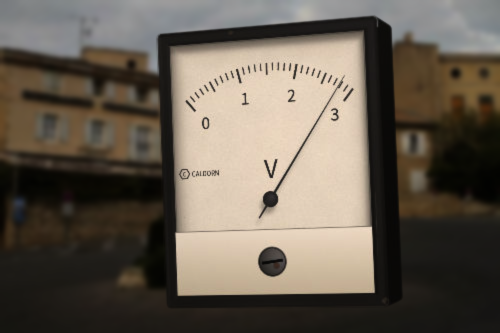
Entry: 2.8,V
